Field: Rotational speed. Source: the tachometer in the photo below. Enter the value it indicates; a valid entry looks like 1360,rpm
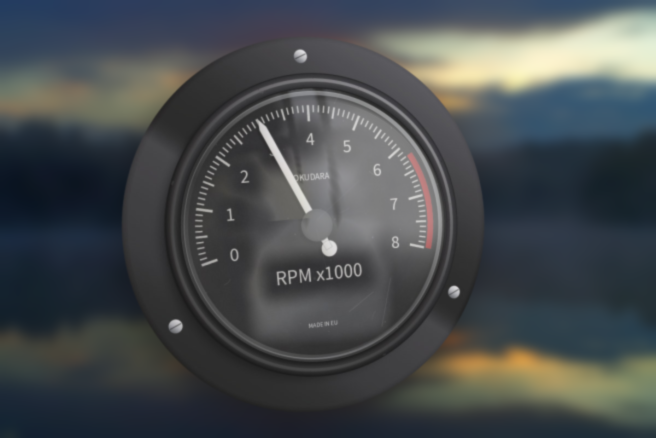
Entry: 3000,rpm
